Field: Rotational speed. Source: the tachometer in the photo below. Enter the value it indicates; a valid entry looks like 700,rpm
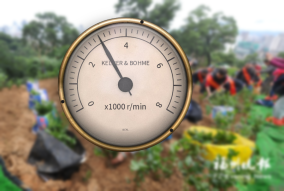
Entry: 3000,rpm
